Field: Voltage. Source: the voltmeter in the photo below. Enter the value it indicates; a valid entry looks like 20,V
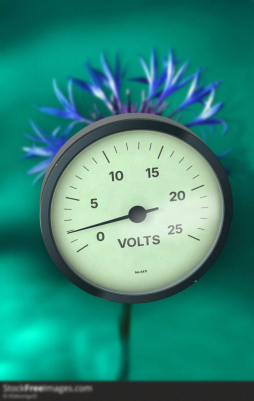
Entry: 2,V
